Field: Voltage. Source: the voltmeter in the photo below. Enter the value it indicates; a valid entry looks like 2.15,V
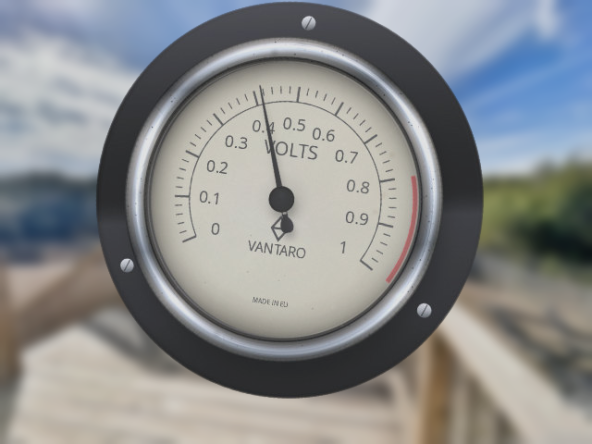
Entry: 0.42,V
